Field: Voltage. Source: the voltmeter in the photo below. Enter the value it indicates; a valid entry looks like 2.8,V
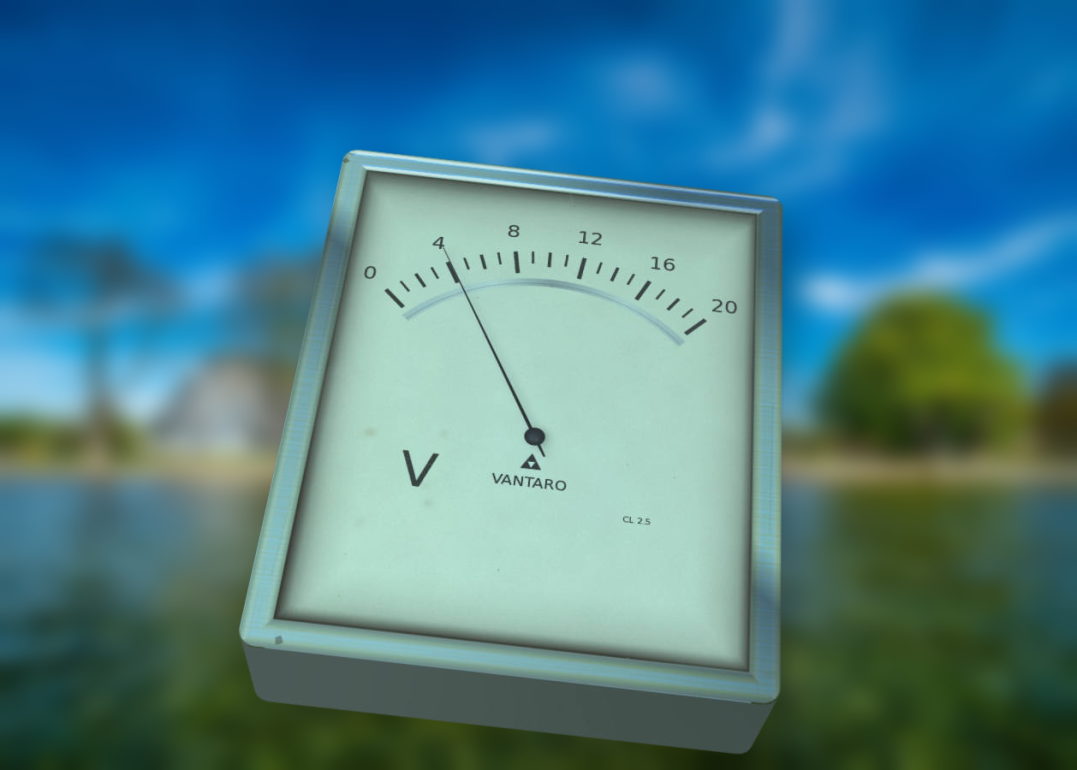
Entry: 4,V
